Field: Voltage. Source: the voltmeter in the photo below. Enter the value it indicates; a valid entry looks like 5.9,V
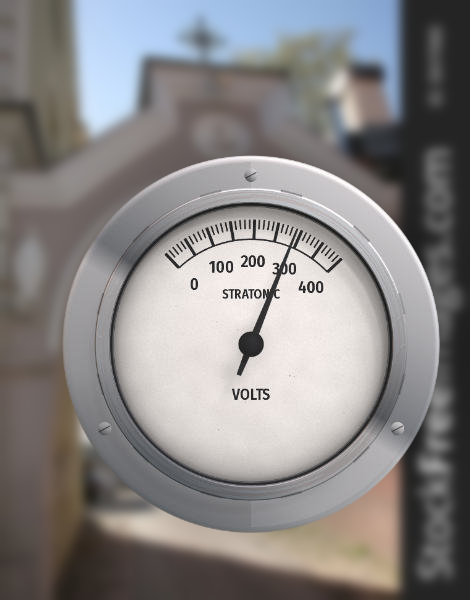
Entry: 290,V
